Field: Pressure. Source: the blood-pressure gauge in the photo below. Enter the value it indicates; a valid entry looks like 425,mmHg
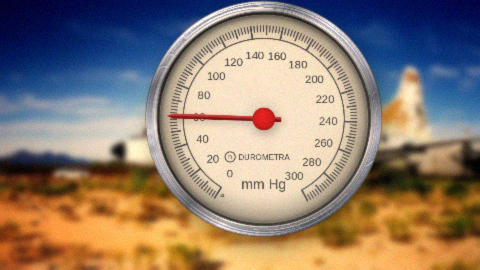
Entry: 60,mmHg
